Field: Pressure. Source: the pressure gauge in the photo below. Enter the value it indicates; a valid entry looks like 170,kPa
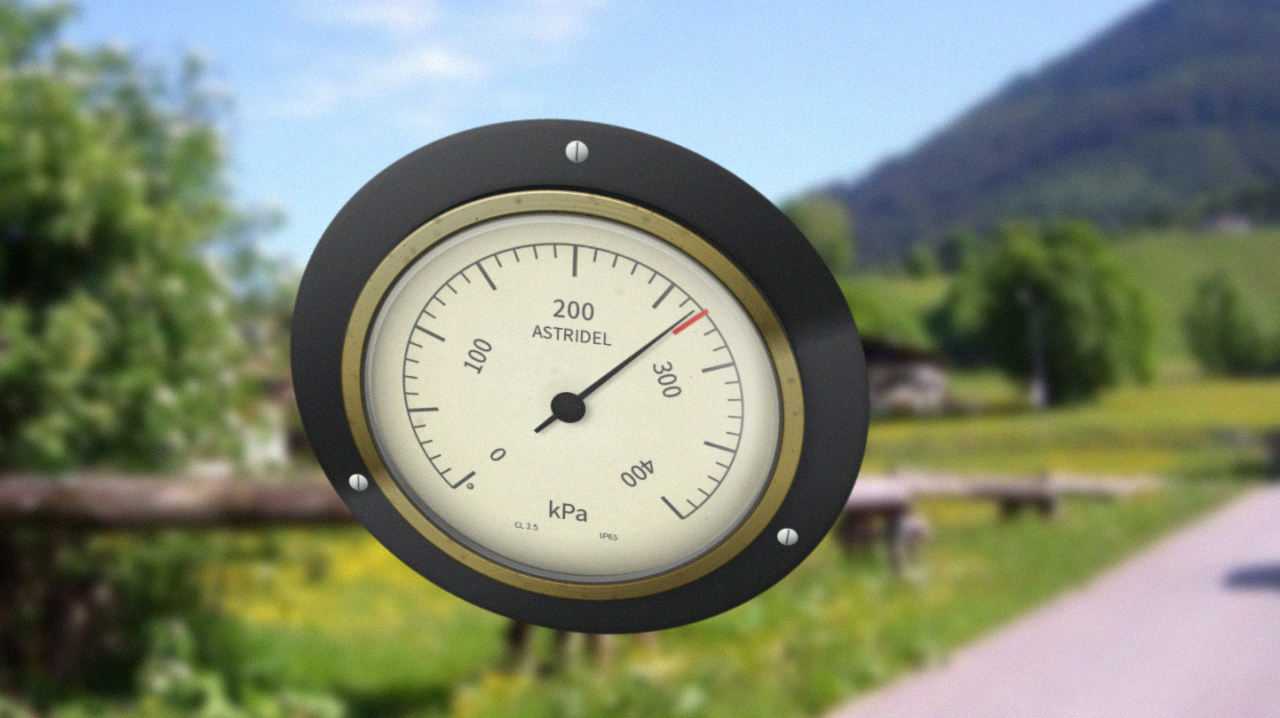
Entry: 265,kPa
